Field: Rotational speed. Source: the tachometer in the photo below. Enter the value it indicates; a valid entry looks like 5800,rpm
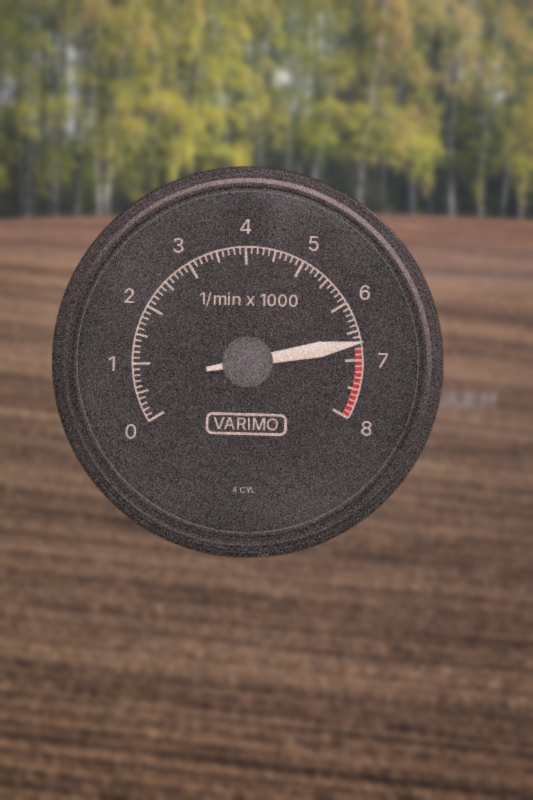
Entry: 6700,rpm
